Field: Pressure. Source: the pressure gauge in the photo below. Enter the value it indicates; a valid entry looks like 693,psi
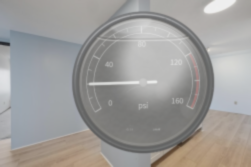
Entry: 20,psi
